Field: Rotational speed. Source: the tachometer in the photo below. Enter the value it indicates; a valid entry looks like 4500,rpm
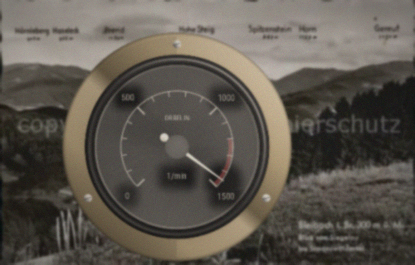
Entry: 1450,rpm
